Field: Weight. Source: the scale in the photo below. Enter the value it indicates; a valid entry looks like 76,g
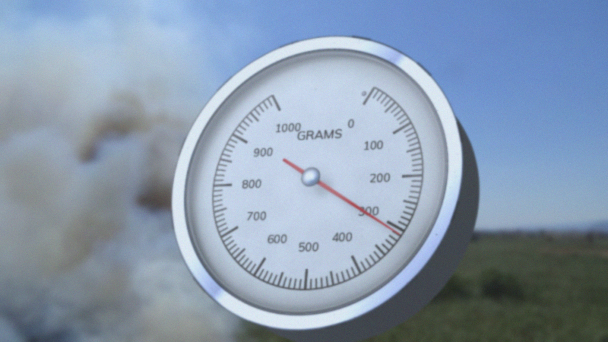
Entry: 310,g
